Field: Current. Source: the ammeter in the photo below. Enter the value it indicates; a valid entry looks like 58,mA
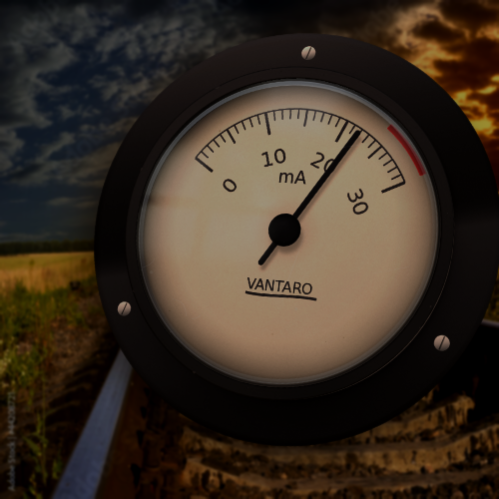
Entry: 22,mA
